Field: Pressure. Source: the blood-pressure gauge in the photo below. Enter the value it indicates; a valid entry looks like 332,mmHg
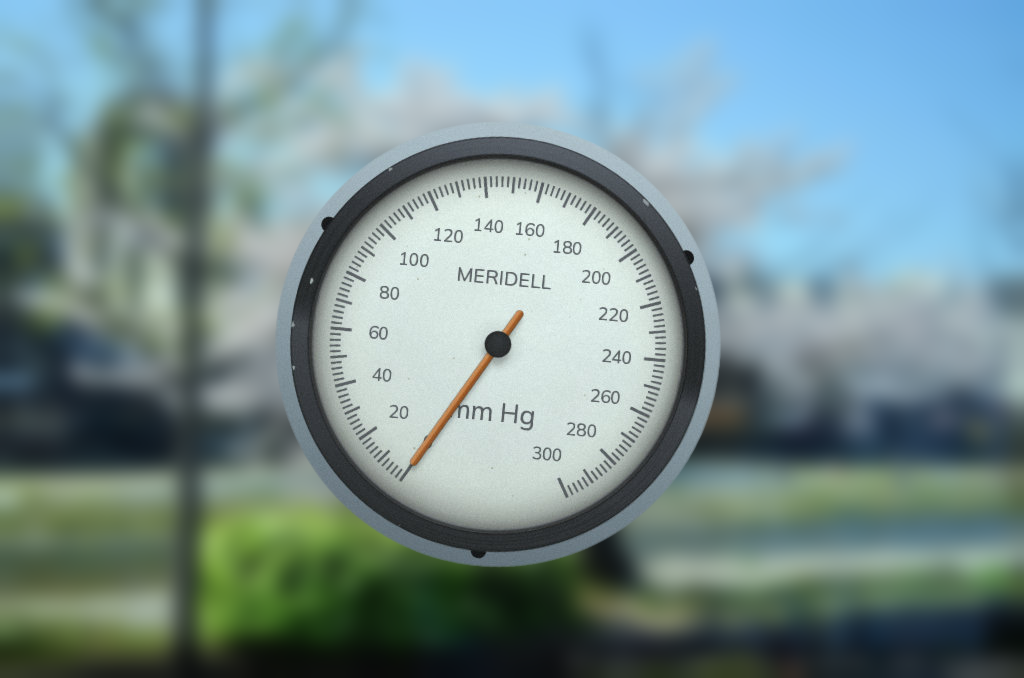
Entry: 0,mmHg
